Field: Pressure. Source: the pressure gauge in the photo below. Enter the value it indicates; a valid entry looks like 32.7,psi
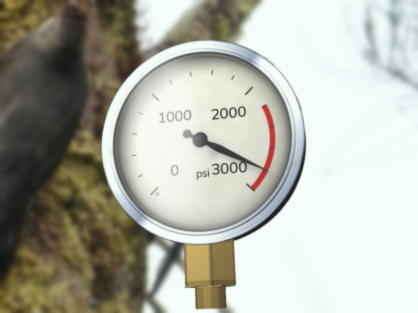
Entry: 2800,psi
